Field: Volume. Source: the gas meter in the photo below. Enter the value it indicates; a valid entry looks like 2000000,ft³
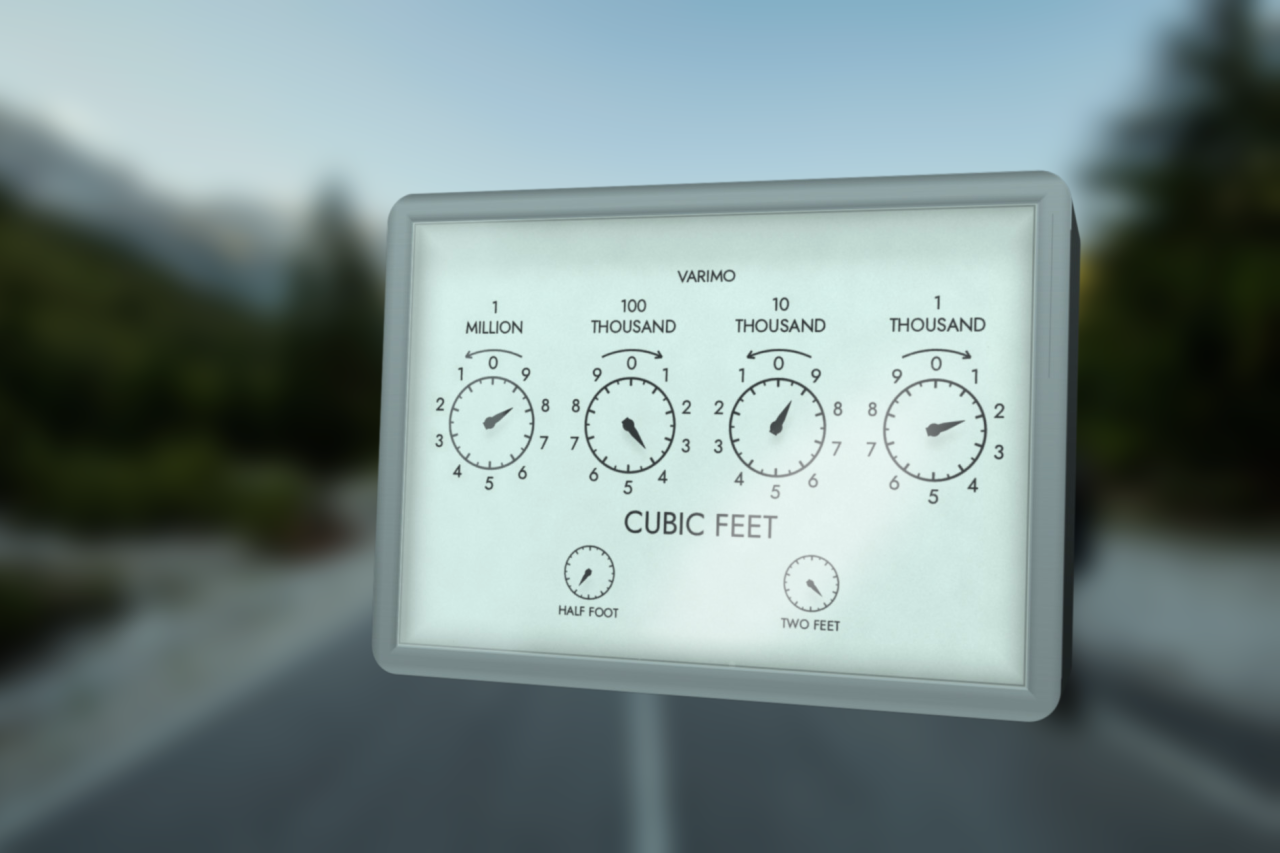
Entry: 839200,ft³
